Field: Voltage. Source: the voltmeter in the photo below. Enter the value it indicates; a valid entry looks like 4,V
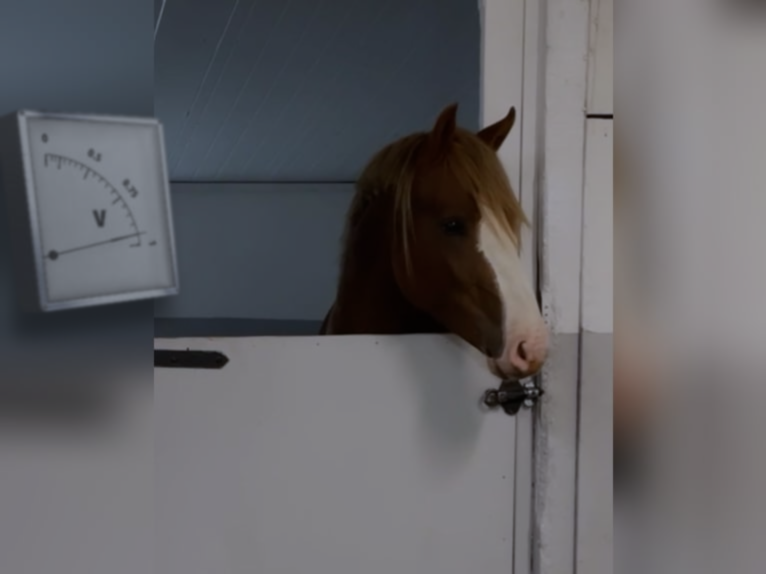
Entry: 0.95,V
